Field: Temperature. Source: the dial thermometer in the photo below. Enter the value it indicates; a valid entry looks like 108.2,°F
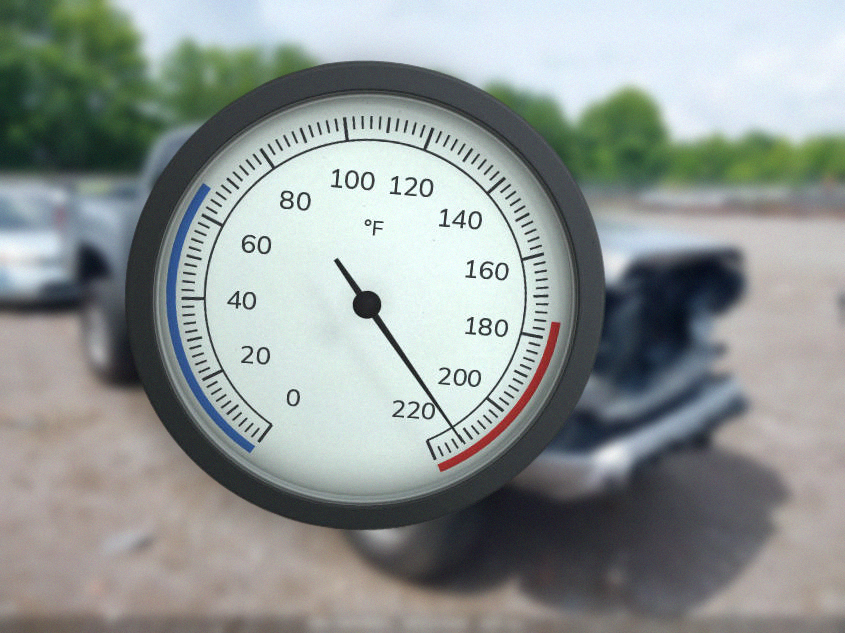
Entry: 212,°F
